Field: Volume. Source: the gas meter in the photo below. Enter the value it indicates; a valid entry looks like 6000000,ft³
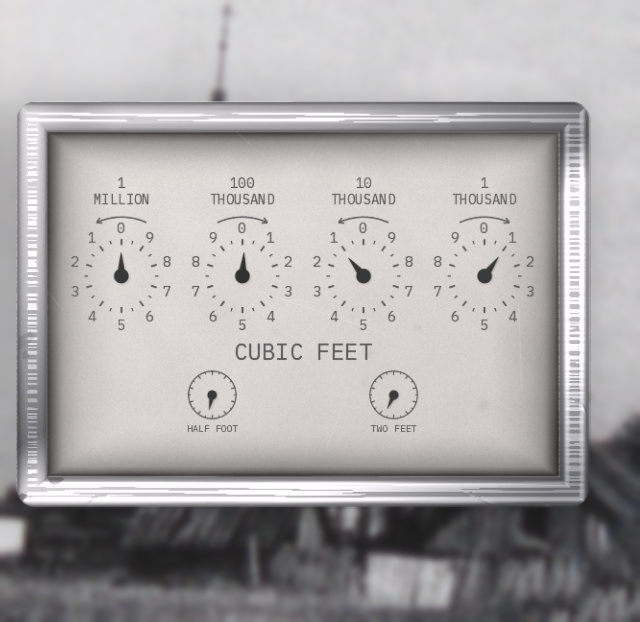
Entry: 1100,ft³
